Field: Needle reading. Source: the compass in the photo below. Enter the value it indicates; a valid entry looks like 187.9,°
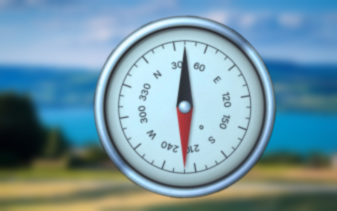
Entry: 220,°
